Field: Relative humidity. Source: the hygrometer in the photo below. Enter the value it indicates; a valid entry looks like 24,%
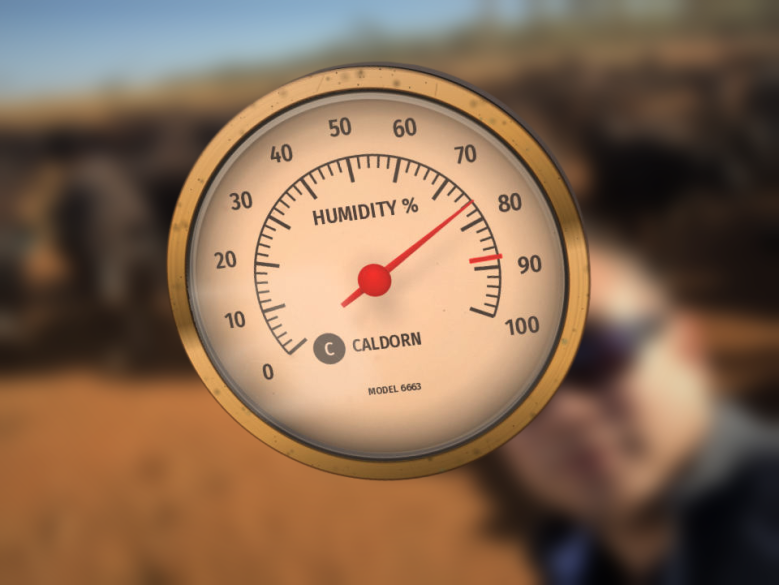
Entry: 76,%
